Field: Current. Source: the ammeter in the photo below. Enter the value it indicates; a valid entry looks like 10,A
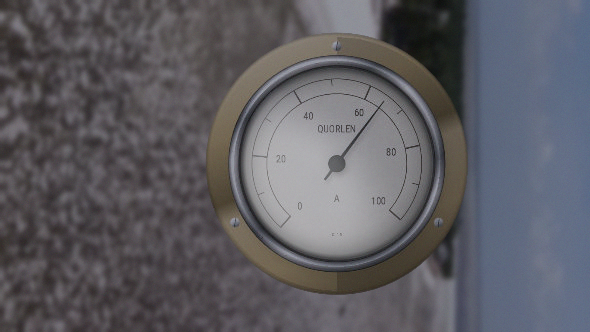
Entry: 65,A
